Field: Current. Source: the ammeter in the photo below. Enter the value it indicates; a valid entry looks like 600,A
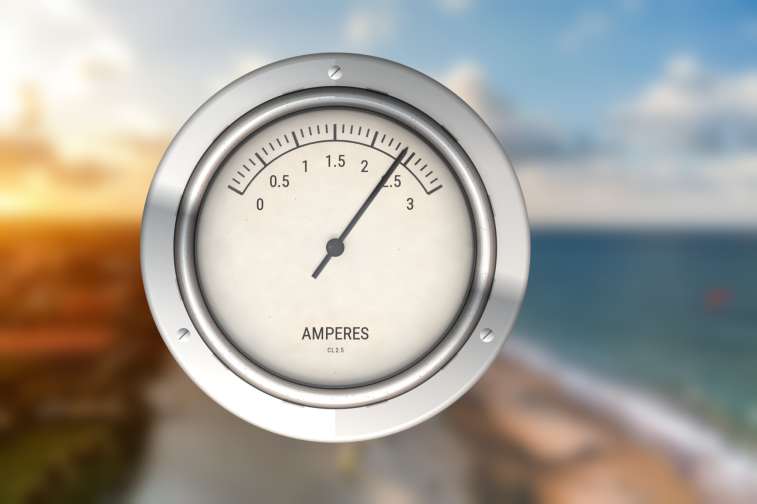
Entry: 2.4,A
